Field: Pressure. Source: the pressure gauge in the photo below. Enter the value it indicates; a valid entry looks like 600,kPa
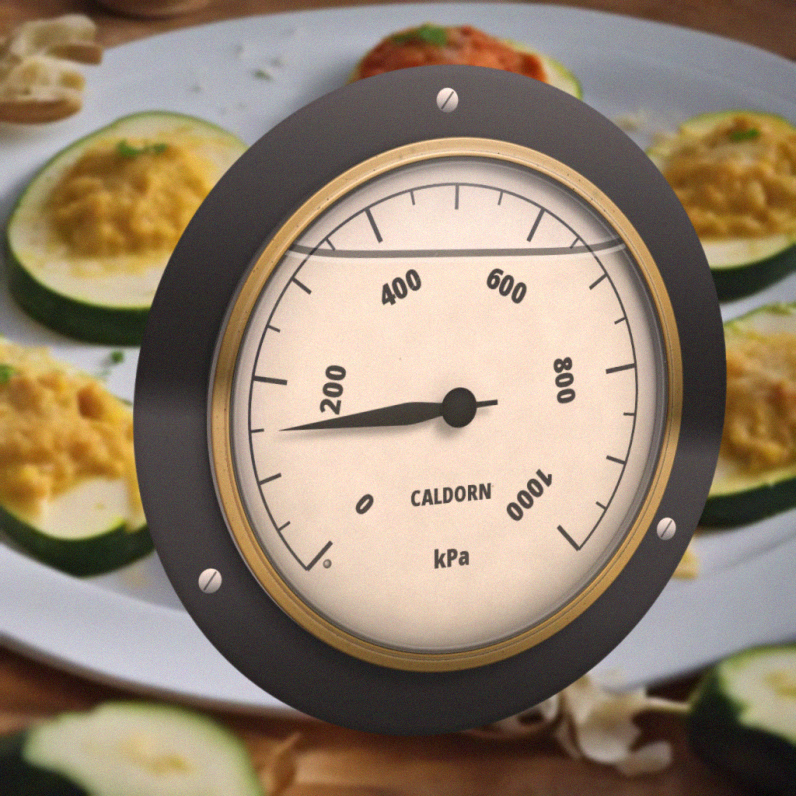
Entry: 150,kPa
